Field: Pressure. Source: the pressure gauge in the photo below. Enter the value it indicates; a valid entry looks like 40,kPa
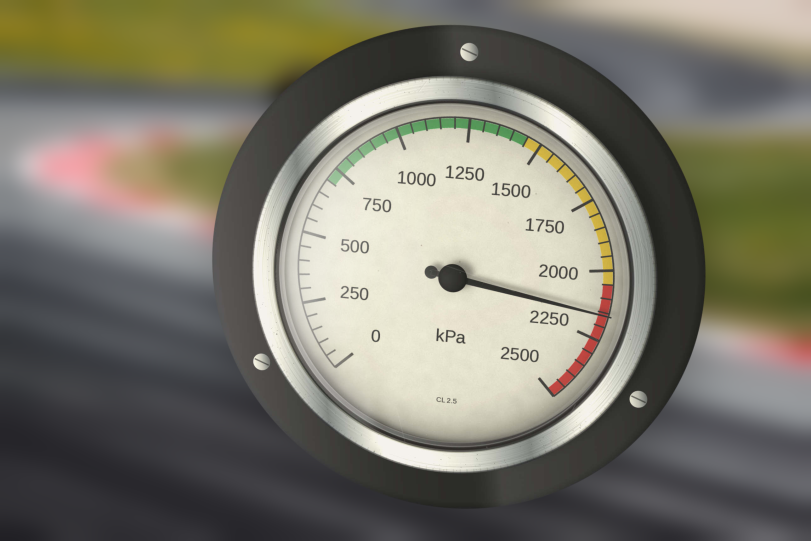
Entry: 2150,kPa
